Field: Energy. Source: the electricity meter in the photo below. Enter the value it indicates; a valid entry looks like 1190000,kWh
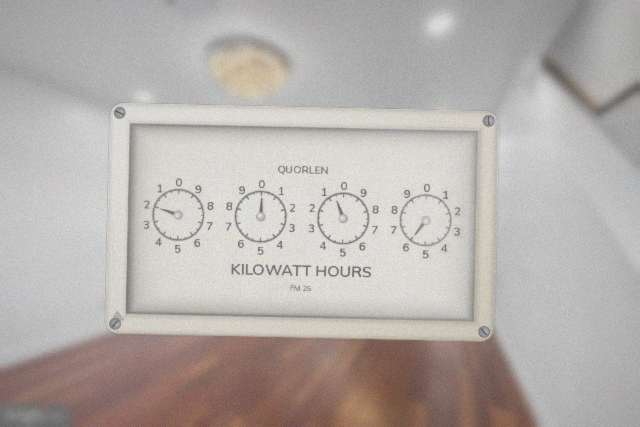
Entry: 2006,kWh
